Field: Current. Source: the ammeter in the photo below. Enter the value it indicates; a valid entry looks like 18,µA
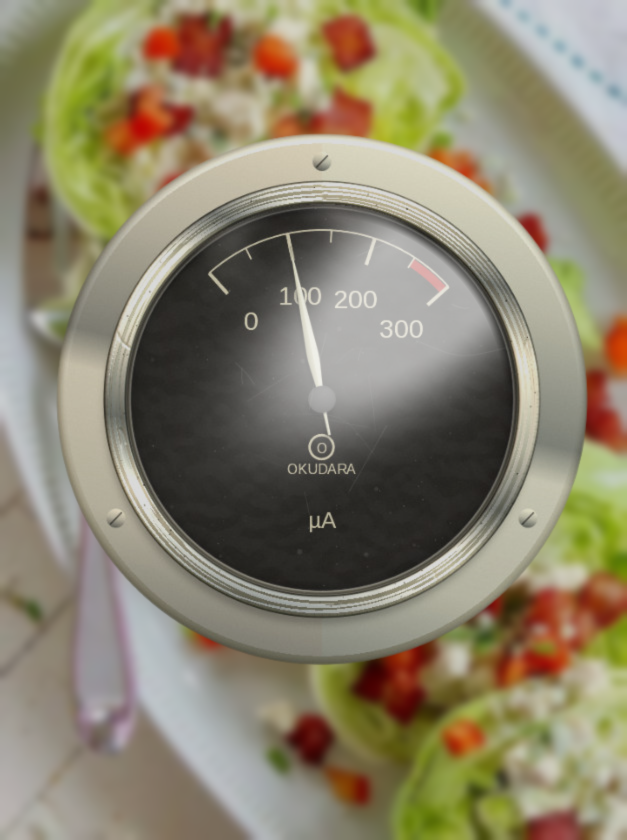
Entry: 100,µA
